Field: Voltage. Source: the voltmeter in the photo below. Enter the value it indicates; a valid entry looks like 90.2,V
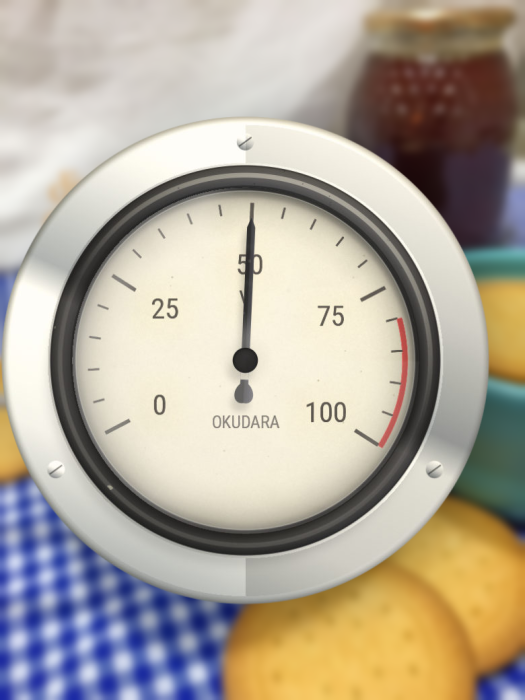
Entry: 50,V
